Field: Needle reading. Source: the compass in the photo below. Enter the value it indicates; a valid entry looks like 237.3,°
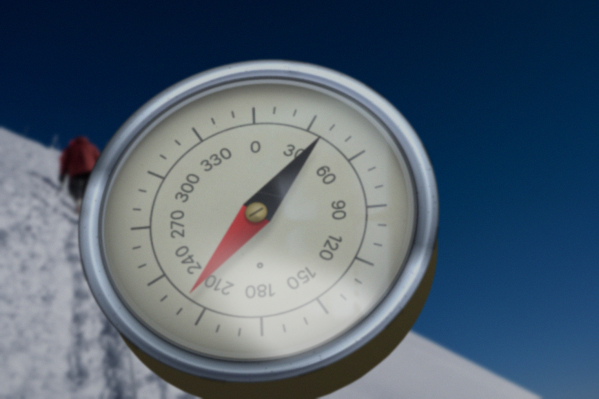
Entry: 220,°
